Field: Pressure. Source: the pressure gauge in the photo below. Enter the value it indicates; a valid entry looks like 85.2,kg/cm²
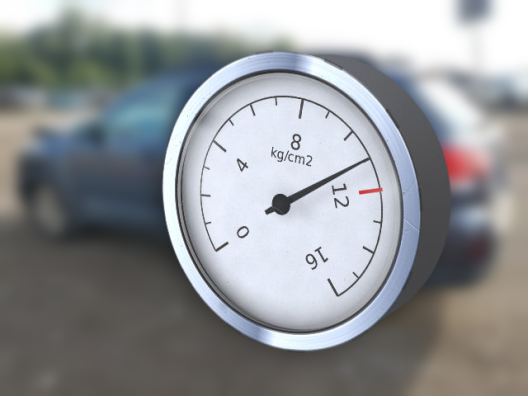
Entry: 11,kg/cm²
